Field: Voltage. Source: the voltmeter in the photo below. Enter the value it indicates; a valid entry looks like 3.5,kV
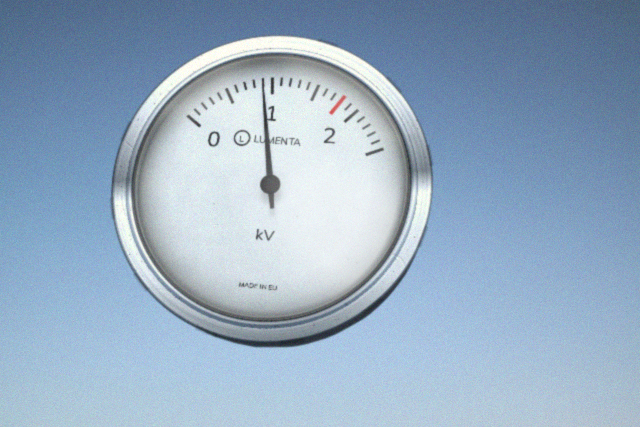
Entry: 0.9,kV
